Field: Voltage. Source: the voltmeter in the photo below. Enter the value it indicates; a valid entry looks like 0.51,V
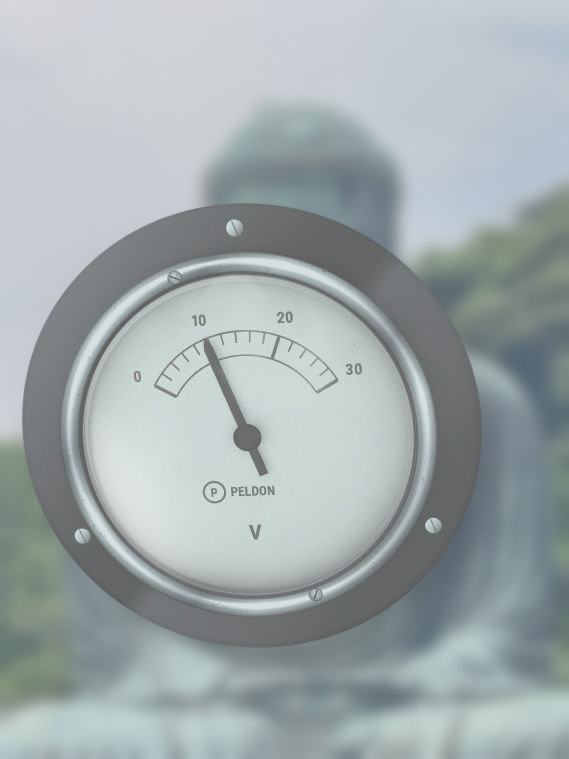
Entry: 10,V
